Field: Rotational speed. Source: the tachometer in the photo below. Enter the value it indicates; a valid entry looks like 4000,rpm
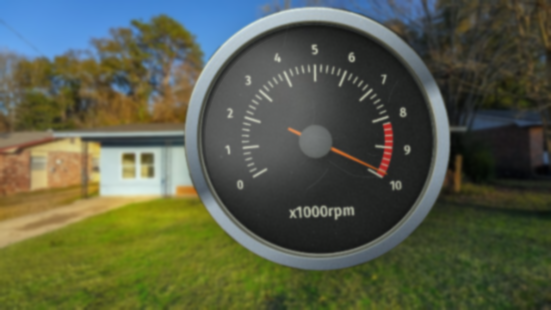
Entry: 9800,rpm
